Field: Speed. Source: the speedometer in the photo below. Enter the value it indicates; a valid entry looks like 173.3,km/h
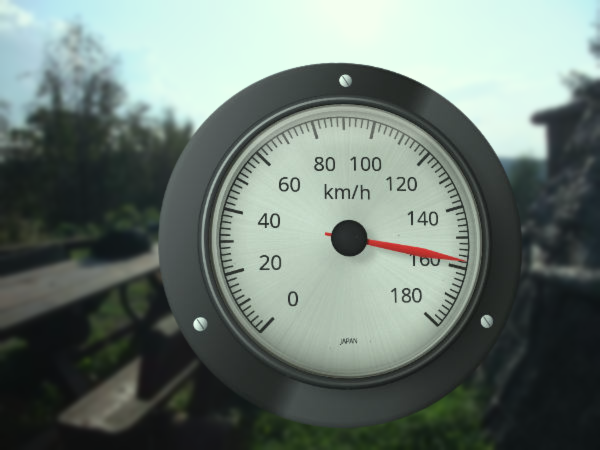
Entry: 158,km/h
